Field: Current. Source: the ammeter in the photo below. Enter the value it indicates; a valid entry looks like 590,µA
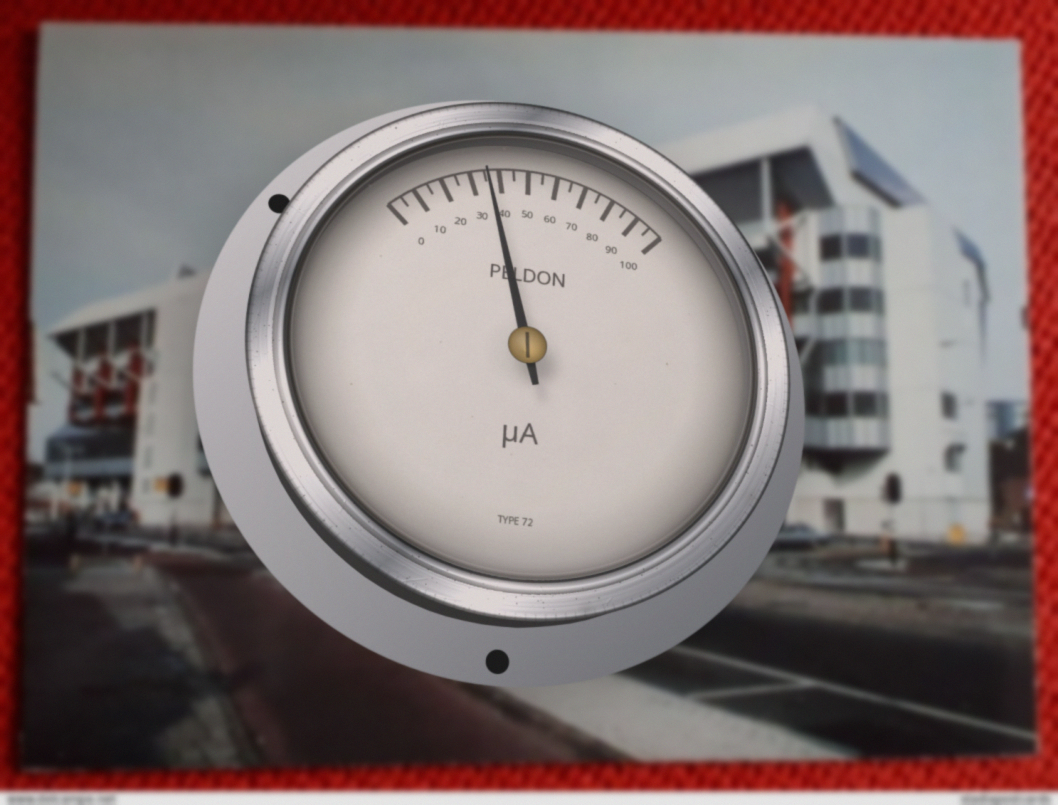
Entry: 35,µA
